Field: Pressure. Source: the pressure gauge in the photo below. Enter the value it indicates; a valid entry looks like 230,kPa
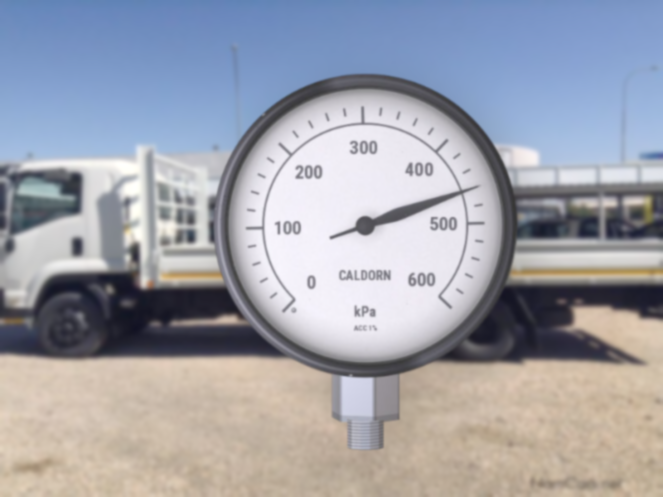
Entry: 460,kPa
